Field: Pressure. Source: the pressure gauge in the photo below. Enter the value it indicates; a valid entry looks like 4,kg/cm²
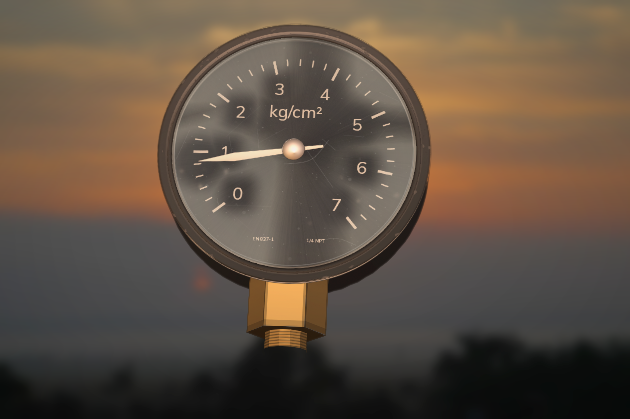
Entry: 0.8,kg/cm²
